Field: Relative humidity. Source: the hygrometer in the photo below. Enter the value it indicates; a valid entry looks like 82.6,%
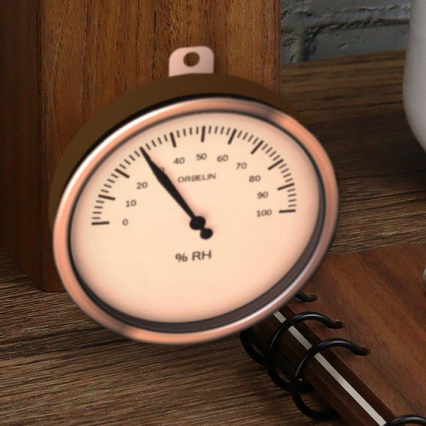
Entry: 30,%
